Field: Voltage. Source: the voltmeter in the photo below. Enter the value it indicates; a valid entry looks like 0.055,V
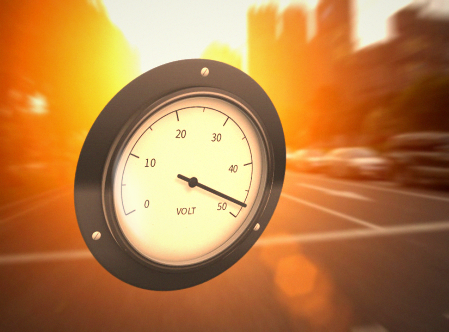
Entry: 47.5,V
